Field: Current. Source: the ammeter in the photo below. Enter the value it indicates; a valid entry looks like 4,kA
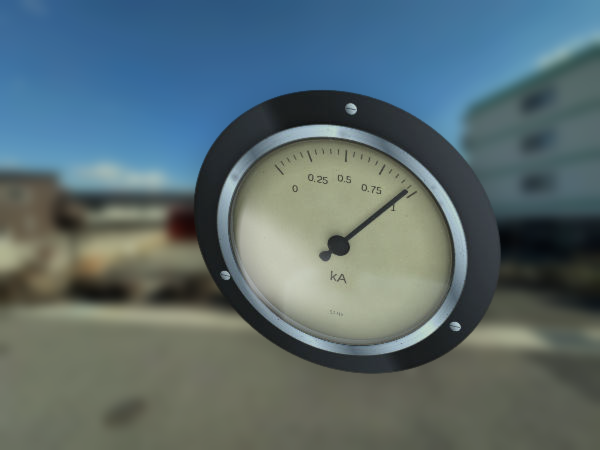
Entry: 0.95,kA
